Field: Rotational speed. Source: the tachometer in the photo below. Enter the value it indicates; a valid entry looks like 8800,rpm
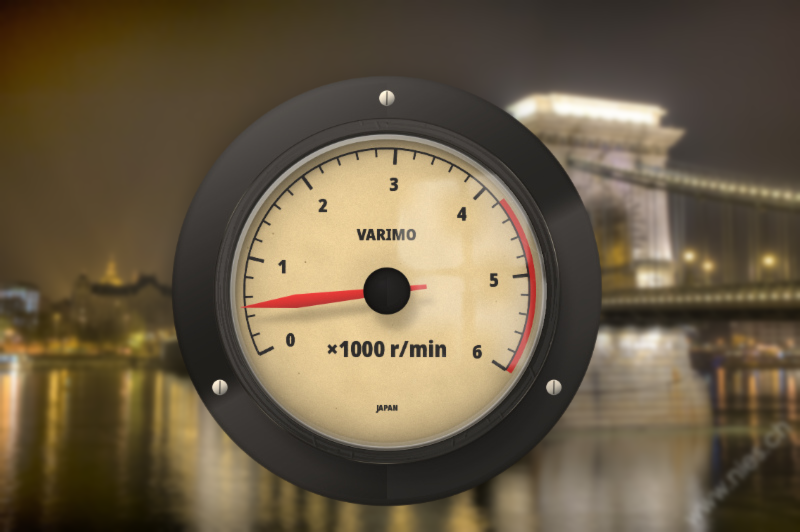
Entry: 500,rpm
